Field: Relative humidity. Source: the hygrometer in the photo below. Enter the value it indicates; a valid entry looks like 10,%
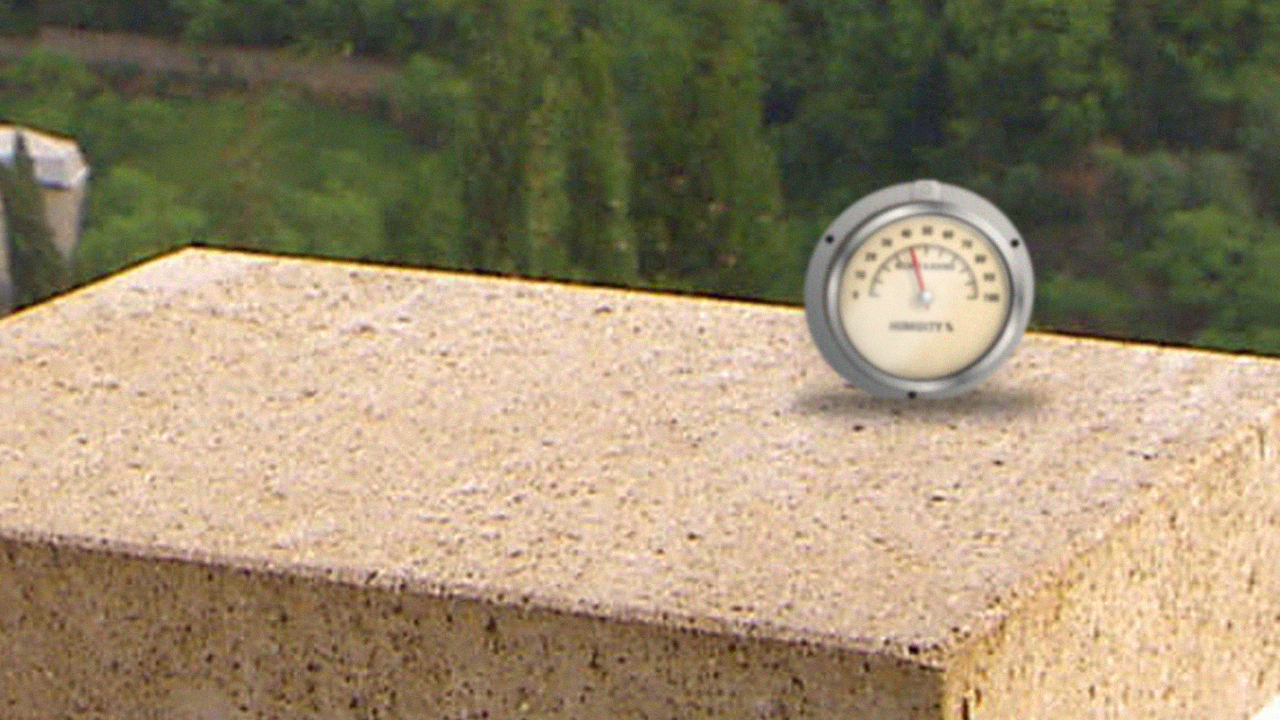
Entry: 40,%
